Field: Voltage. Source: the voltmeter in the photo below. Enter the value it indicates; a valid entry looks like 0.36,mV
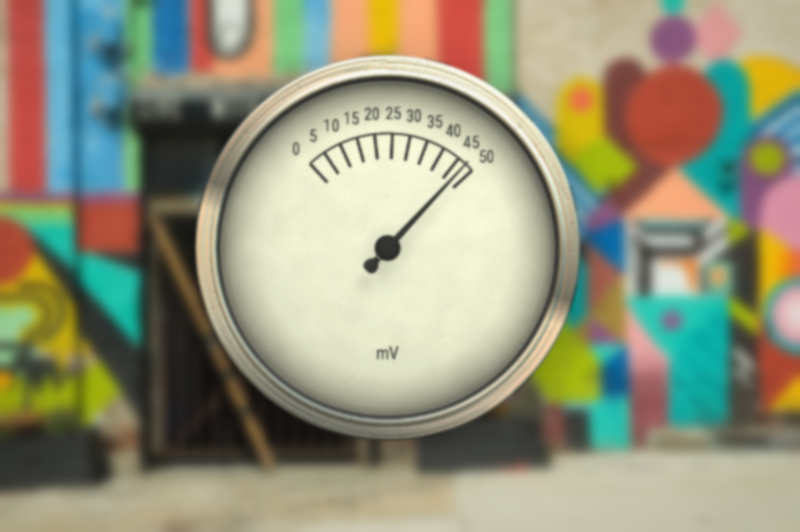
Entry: 47.5,mV
